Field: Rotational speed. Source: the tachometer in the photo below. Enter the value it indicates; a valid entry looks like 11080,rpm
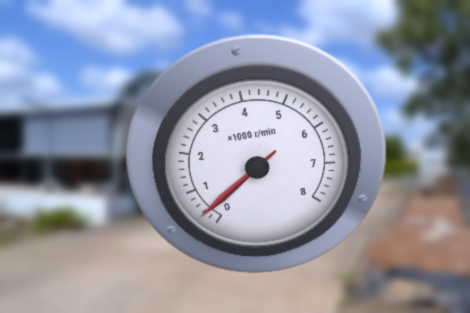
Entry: 400,rpm
